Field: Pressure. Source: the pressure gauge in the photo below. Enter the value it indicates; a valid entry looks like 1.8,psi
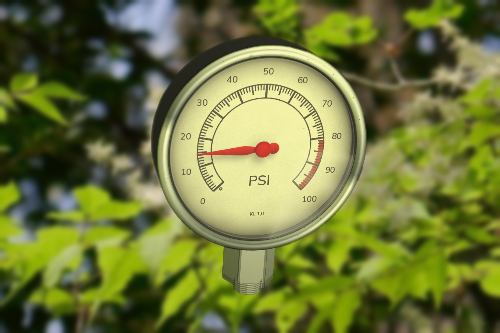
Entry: 15,psi
